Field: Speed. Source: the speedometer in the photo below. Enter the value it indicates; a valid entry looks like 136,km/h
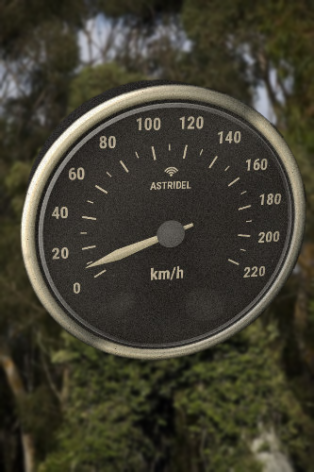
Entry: 10,km/h
